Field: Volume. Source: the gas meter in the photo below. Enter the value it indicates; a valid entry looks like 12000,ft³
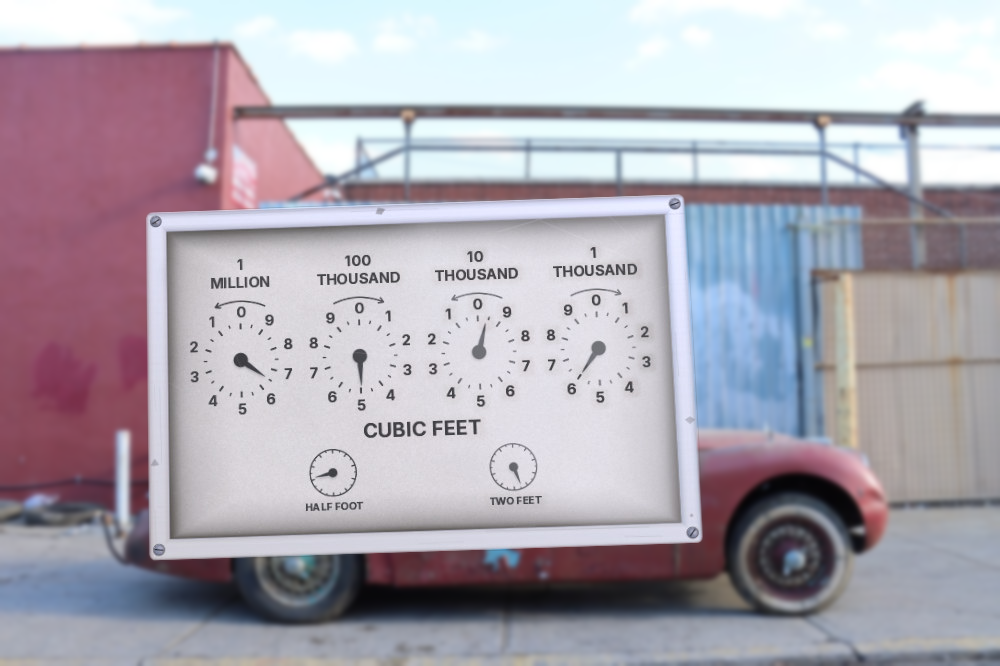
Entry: 649600,ft³
